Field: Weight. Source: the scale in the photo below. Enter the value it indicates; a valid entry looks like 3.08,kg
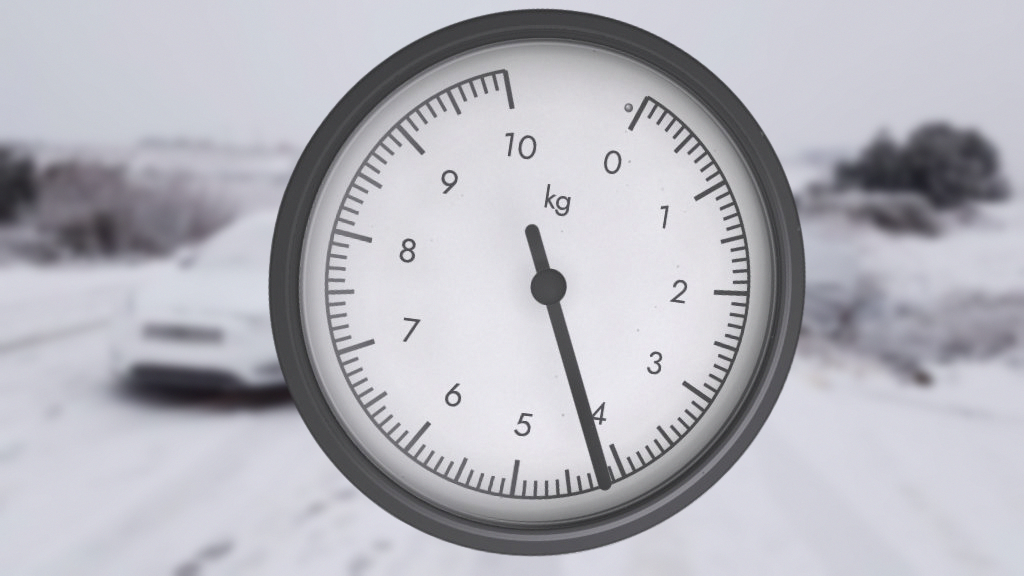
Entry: 4.2,kg
